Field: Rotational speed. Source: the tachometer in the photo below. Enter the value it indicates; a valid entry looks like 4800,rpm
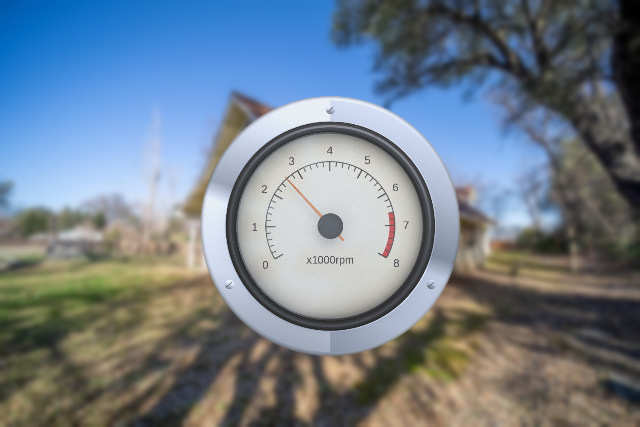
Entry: 2600,rpm
